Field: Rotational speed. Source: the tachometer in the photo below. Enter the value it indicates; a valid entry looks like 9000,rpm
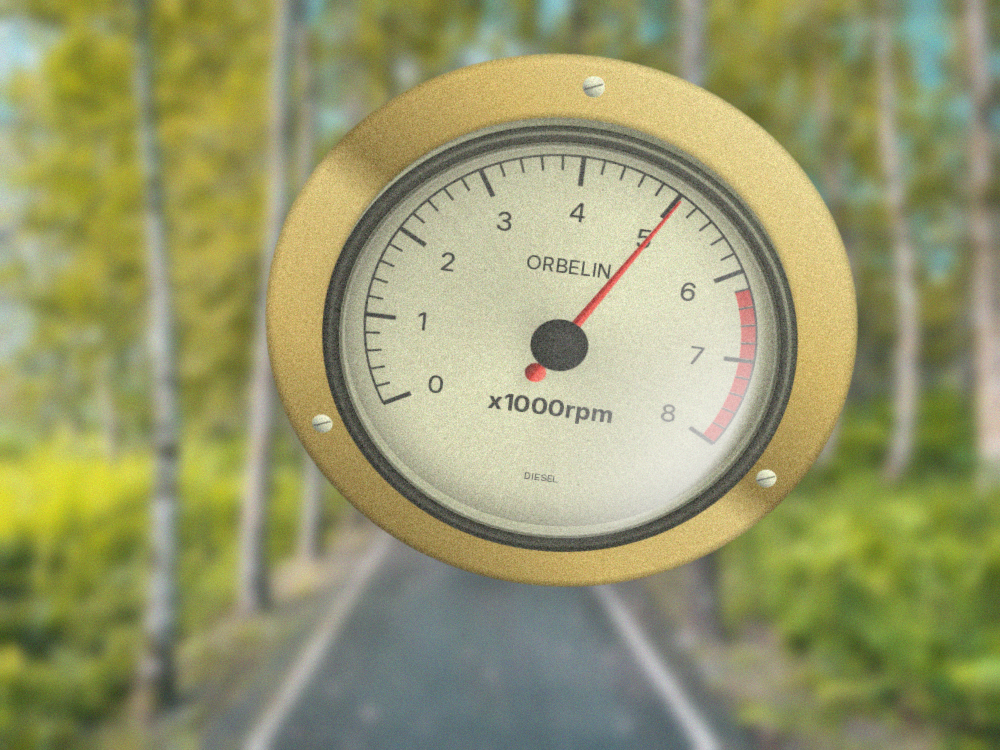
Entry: 5000,rpm
